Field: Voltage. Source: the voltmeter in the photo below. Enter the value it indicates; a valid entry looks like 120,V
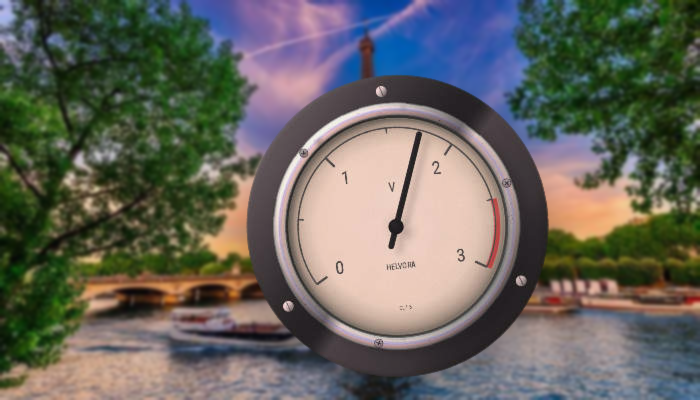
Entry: 1.75,V
